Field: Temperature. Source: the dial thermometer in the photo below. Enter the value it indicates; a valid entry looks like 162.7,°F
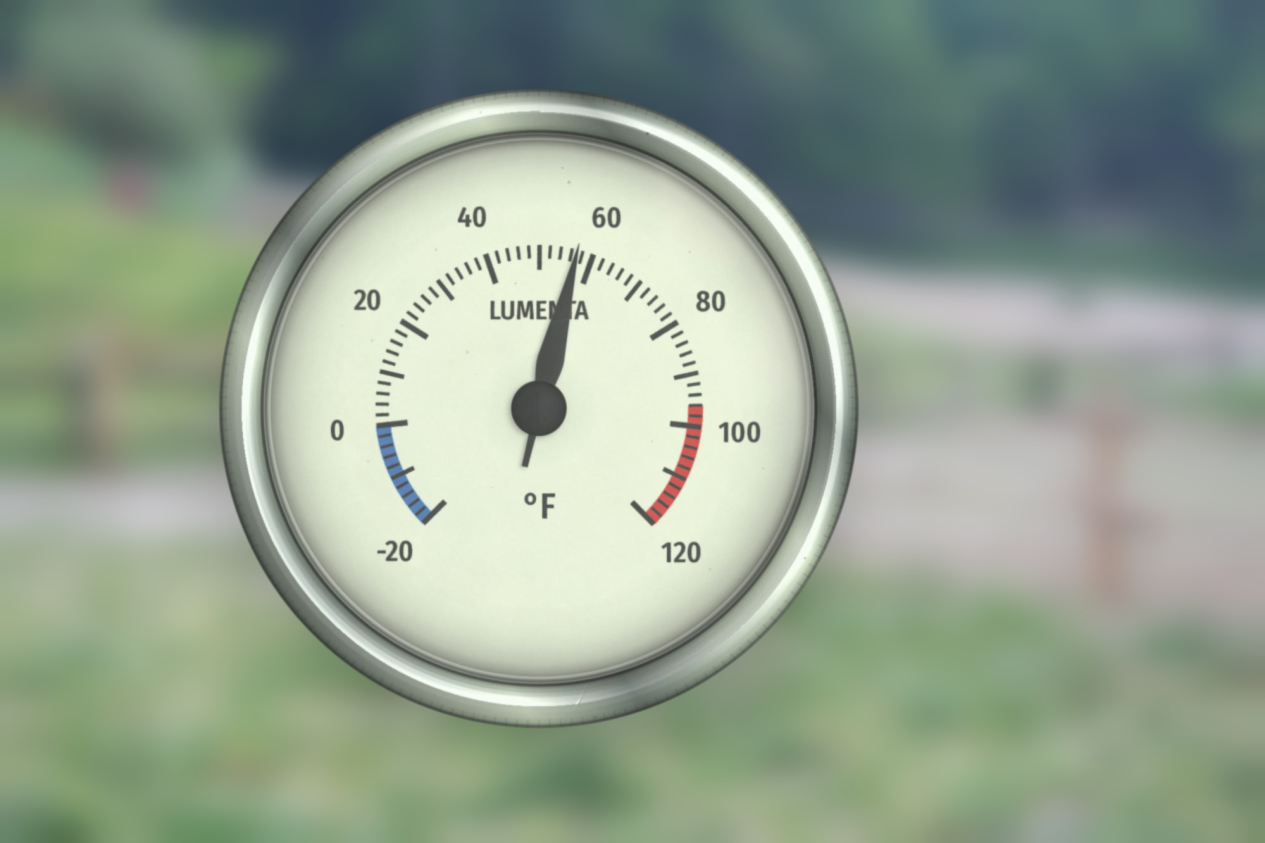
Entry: 57,°F
